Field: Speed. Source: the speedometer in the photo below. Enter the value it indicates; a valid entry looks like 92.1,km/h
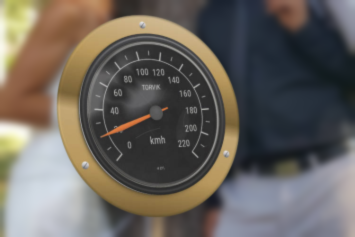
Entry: 20,km/h
